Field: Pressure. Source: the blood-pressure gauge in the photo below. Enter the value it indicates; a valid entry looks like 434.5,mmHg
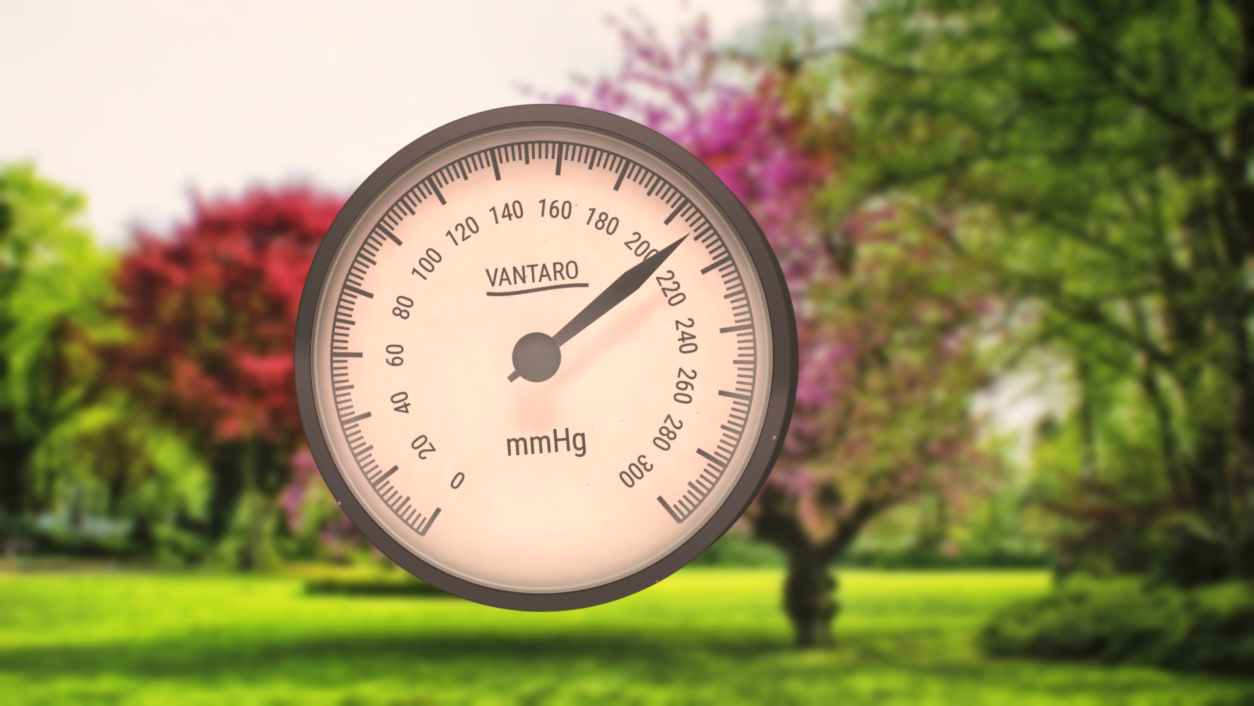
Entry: 208,mmHg
